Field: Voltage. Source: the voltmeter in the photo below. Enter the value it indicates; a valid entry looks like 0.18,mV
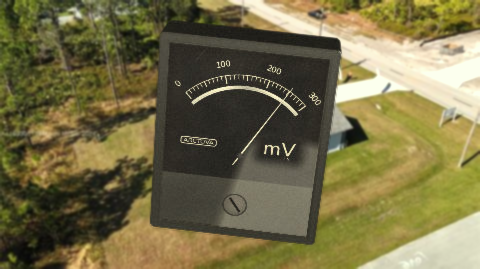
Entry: 250,mV
